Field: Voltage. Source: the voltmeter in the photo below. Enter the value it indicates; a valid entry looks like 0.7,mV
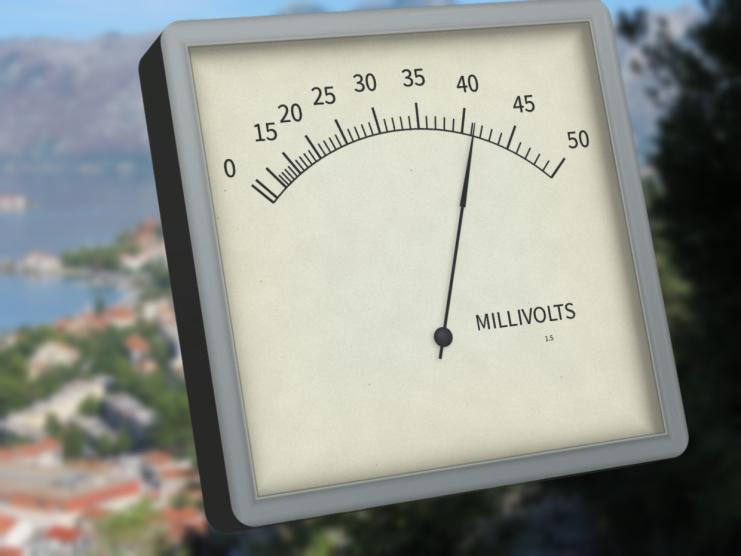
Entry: 41,mV
